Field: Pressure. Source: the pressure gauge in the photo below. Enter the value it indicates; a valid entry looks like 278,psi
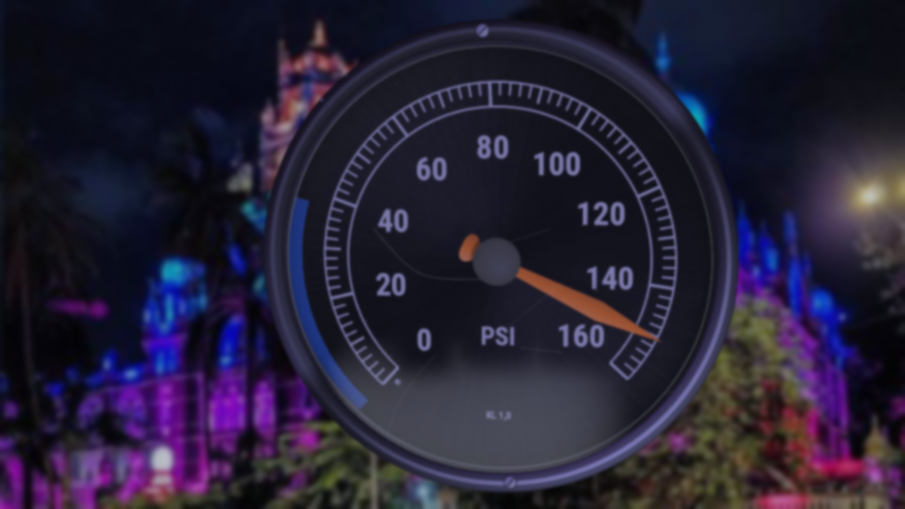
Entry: 150,psi
